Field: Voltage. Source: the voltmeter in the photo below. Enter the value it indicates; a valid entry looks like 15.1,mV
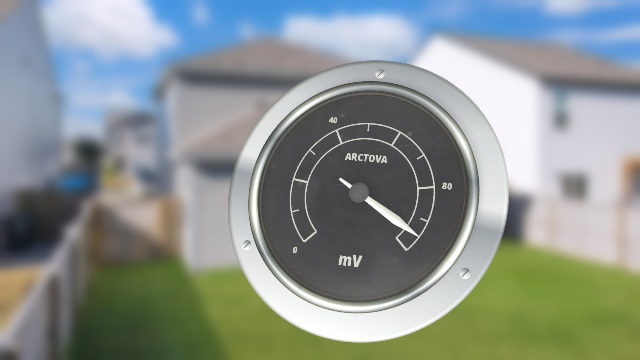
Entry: 95,mV
